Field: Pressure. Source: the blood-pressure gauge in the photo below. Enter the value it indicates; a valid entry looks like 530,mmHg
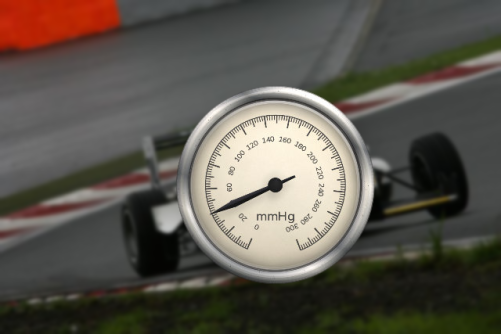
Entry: 40,mmHg
